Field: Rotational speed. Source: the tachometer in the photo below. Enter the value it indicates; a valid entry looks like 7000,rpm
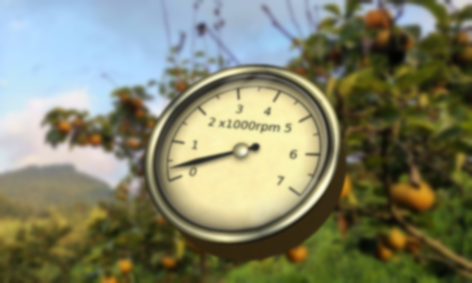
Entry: 250,rpm
